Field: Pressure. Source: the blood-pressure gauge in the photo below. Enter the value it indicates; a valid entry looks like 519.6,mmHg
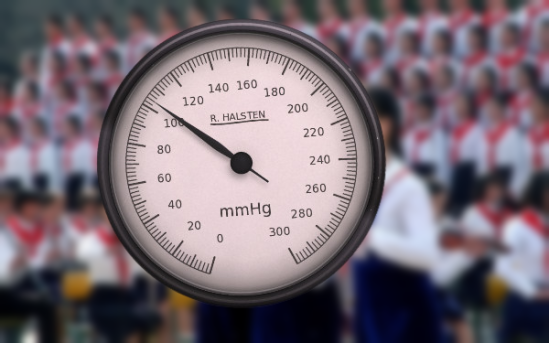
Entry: 104,mmHg
